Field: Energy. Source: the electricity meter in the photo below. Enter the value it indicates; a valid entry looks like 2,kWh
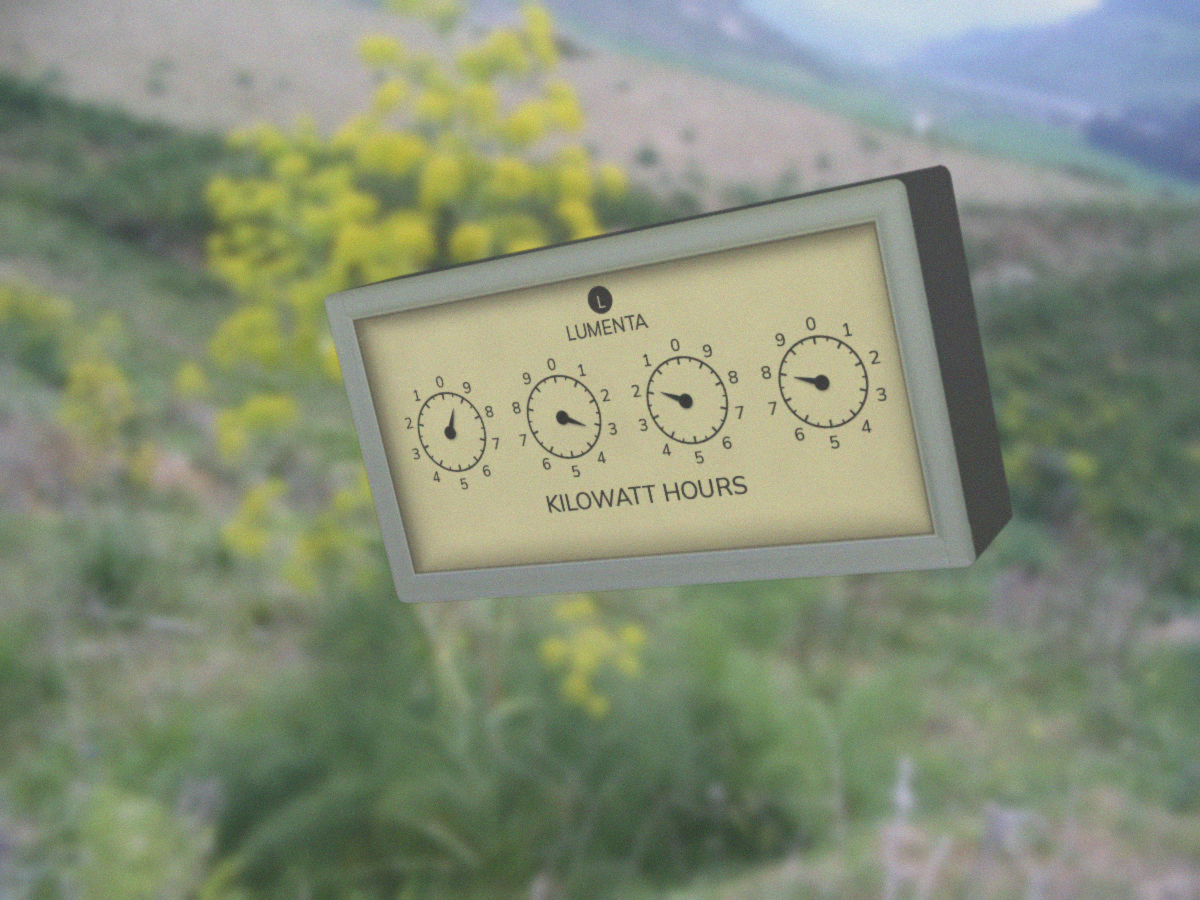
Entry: 9318,kWh
